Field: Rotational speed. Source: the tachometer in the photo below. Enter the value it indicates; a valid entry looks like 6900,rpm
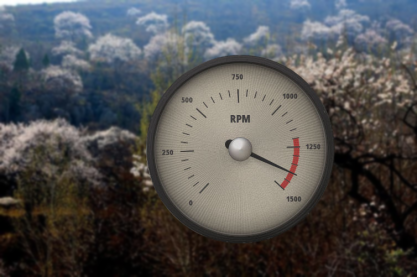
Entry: 1400,rpm
